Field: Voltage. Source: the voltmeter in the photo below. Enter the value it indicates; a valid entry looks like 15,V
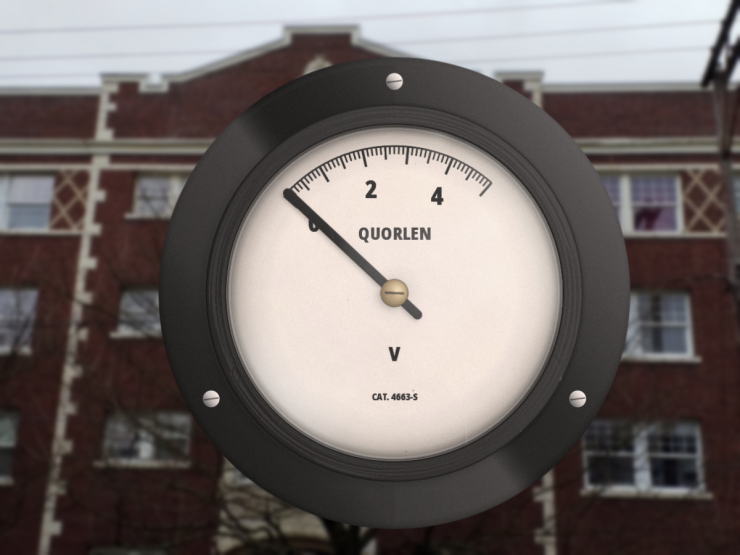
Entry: 0.1,V
